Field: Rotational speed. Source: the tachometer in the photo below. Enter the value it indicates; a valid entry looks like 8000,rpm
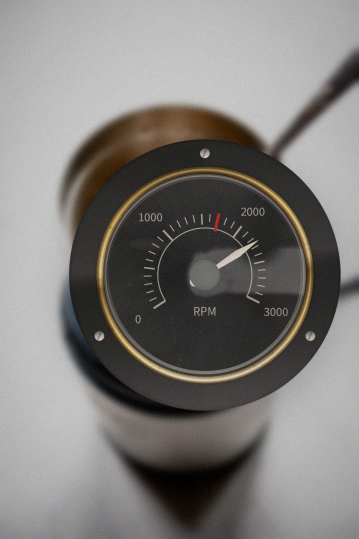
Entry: 2250,rpm
